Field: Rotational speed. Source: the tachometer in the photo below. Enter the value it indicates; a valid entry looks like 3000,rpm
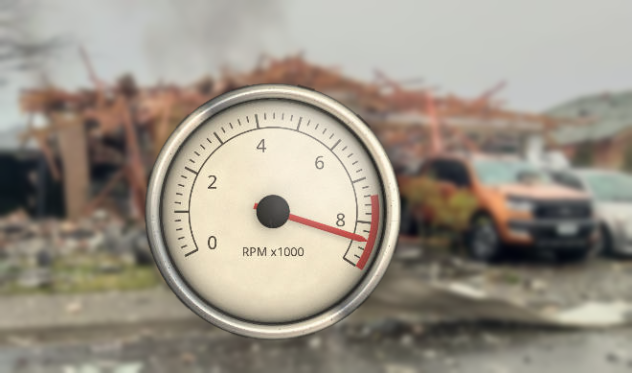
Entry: 8400,rpm
